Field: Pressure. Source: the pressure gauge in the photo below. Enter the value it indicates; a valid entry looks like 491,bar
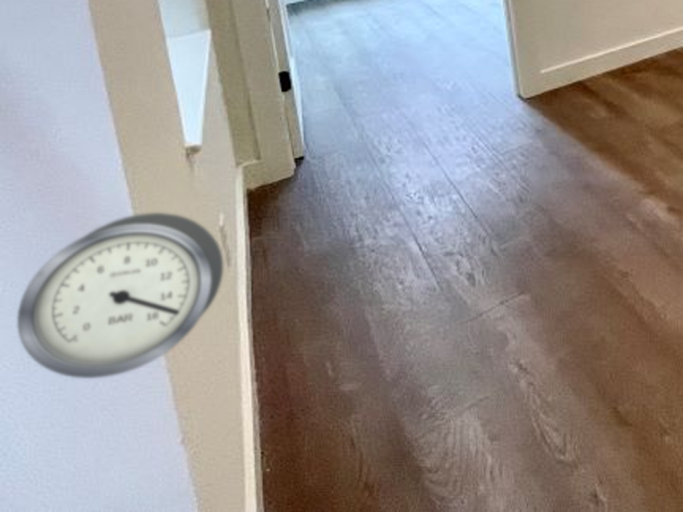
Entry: 15,bar
